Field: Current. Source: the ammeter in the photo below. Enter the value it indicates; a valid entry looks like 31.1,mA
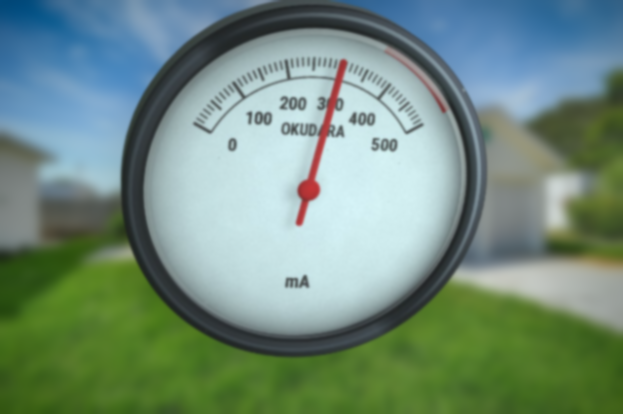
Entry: 300,mA
